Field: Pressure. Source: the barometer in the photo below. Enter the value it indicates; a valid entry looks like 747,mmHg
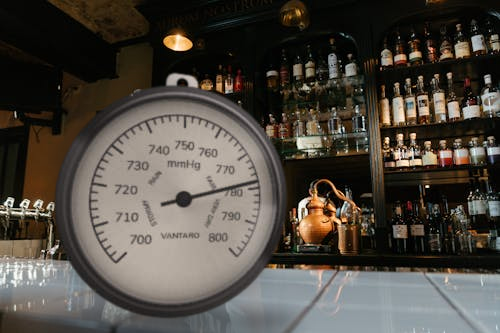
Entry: 778,mmHg
